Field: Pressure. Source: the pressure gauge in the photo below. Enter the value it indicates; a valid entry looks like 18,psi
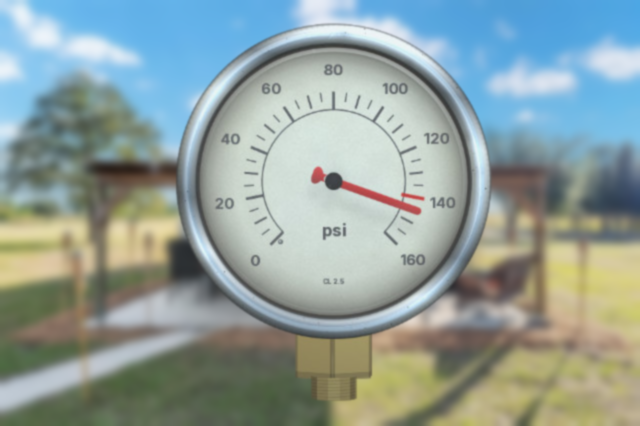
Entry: 145,psi
